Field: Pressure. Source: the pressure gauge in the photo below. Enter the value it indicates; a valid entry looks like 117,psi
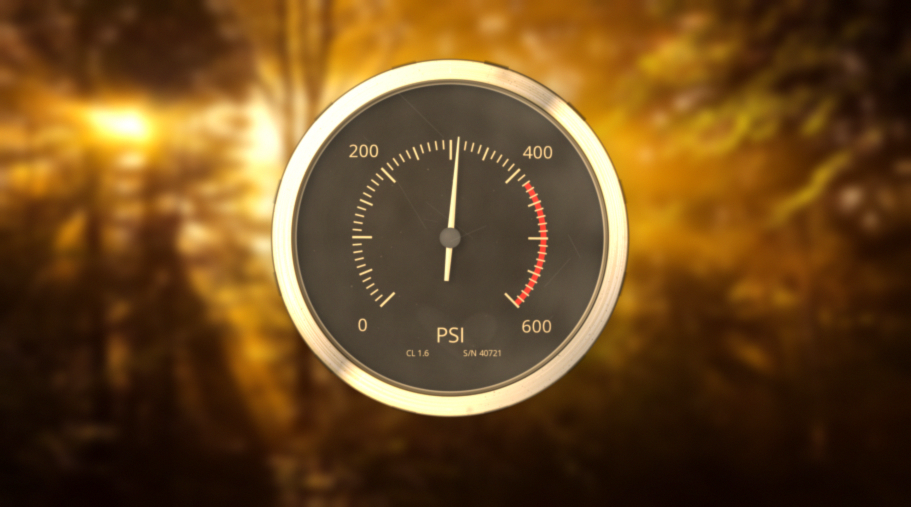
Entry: 310,psi
